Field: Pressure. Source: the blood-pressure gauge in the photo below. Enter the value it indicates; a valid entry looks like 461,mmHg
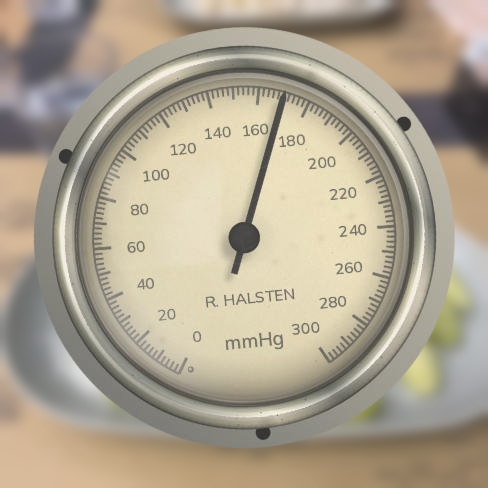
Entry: 170,mmHg
